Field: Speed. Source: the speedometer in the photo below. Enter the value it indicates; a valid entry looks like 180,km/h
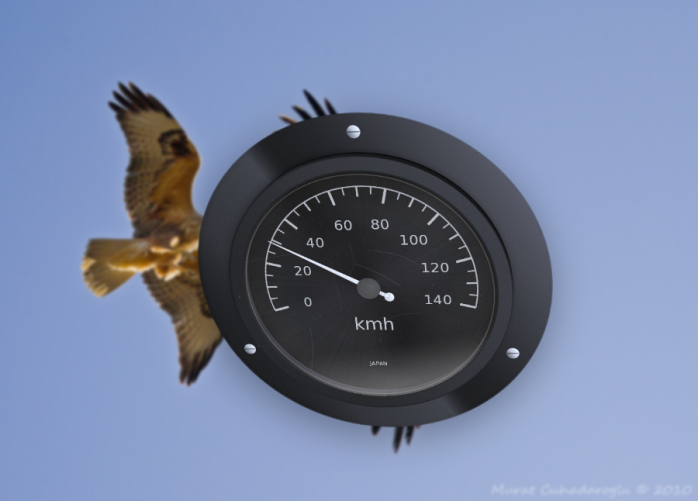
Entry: 30,km/h
